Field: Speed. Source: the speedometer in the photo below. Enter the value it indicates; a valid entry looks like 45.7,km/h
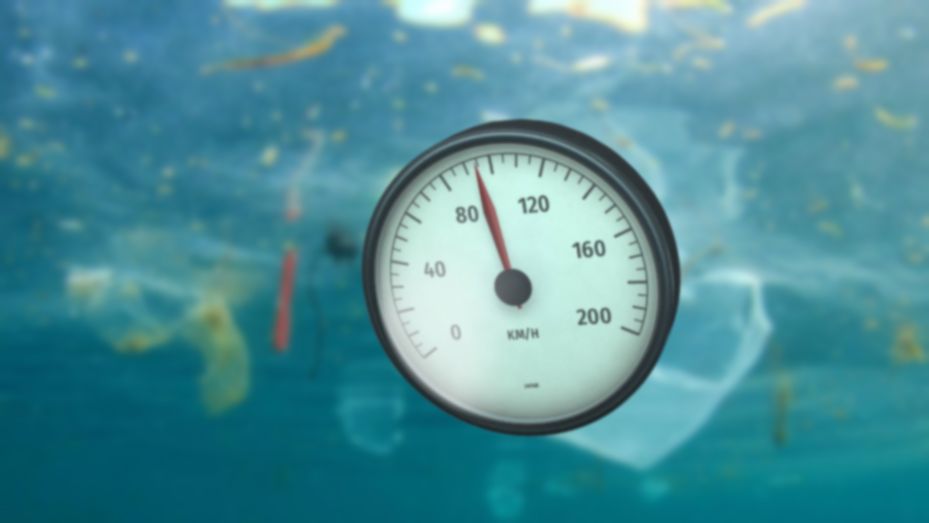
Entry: 95,km/h
